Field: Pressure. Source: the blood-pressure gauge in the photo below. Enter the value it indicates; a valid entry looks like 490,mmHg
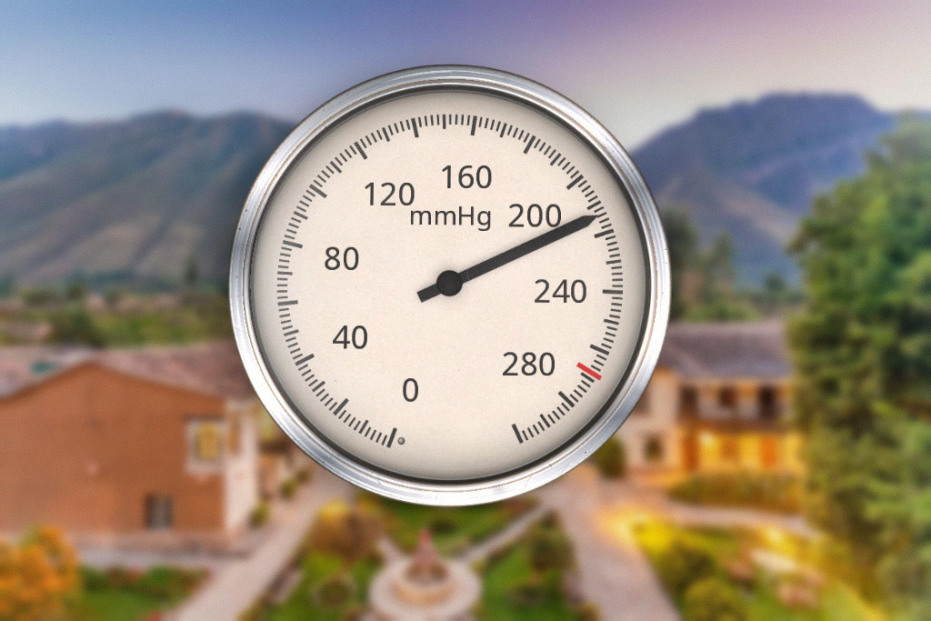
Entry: 214,mmHg
